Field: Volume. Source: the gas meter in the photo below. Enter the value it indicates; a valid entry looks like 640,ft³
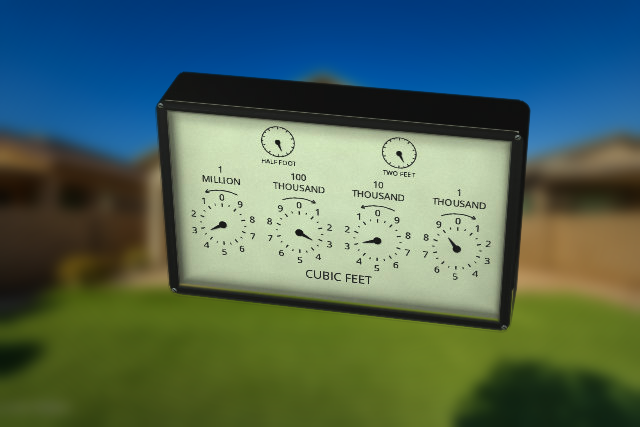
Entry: 332900,ft³
